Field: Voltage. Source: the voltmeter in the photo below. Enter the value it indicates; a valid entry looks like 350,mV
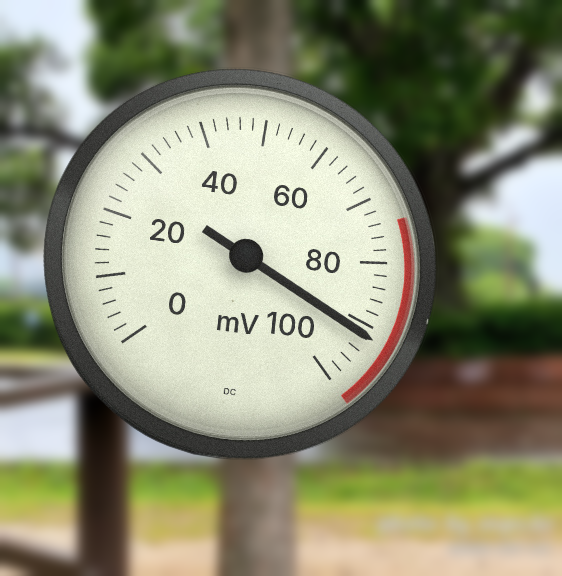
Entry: 92,mV
